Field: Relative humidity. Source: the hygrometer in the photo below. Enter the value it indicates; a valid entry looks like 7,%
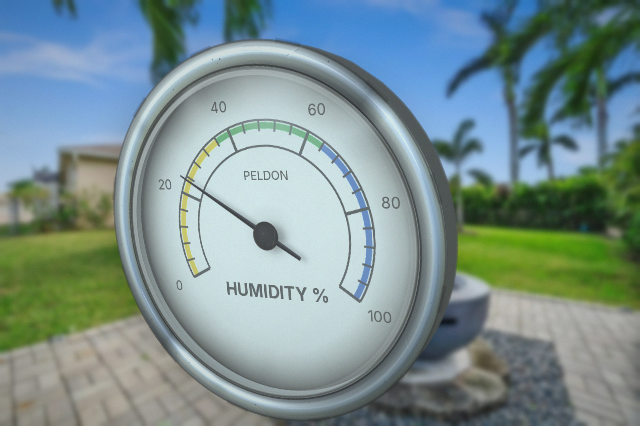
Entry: 24,%
